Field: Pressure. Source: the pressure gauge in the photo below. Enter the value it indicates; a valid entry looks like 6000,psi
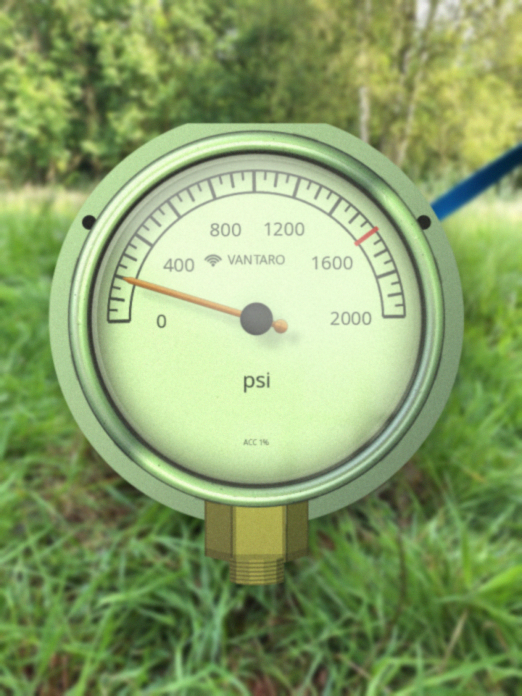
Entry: 200,psi
